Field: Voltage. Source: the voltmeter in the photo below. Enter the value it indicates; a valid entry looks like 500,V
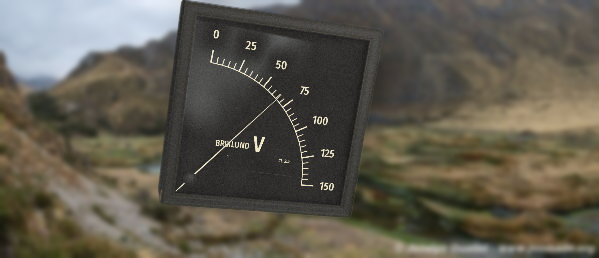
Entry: 65,V
